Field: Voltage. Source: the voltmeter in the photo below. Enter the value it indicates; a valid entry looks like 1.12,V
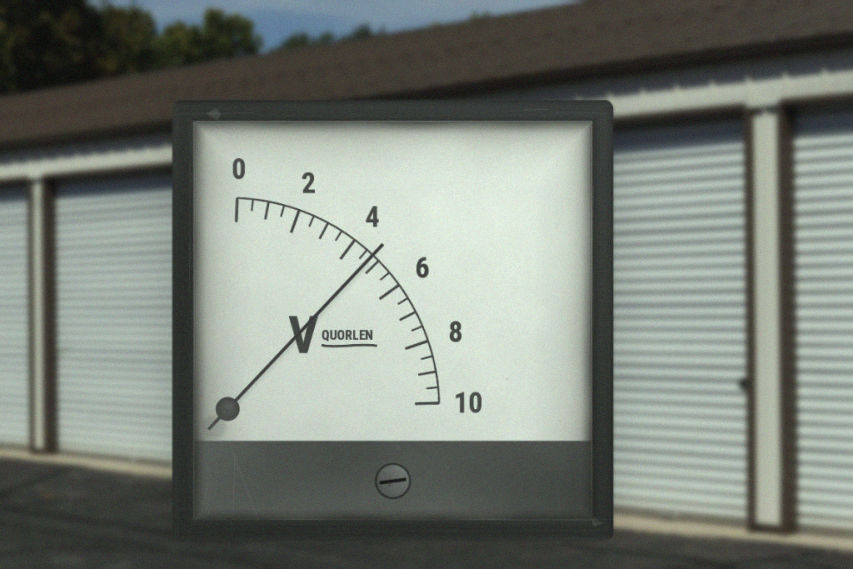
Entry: 4.75,V
